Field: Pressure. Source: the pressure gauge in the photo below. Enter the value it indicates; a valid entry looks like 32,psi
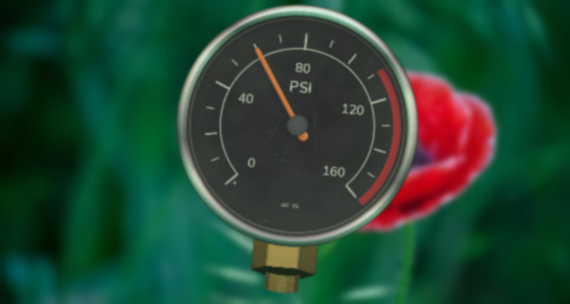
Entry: 60,psi
